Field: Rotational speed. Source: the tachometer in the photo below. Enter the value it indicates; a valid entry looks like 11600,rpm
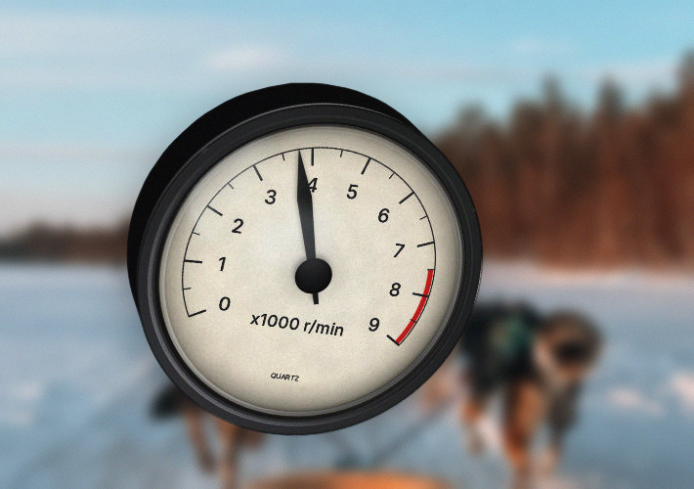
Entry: 3750,rpm
